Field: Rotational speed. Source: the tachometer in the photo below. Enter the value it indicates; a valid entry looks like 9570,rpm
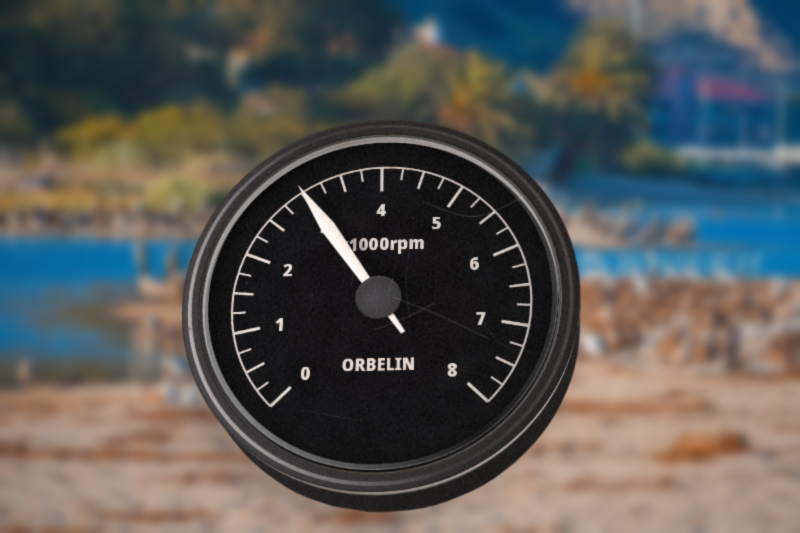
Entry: 3000,rpm
